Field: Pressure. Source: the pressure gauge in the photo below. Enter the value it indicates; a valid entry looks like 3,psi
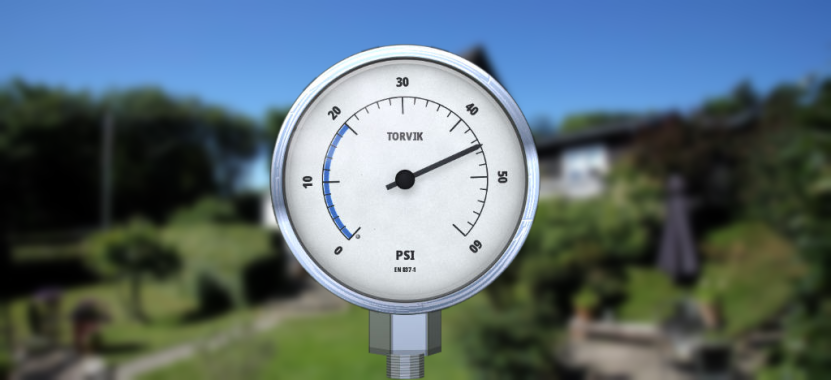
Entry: 45,psi
